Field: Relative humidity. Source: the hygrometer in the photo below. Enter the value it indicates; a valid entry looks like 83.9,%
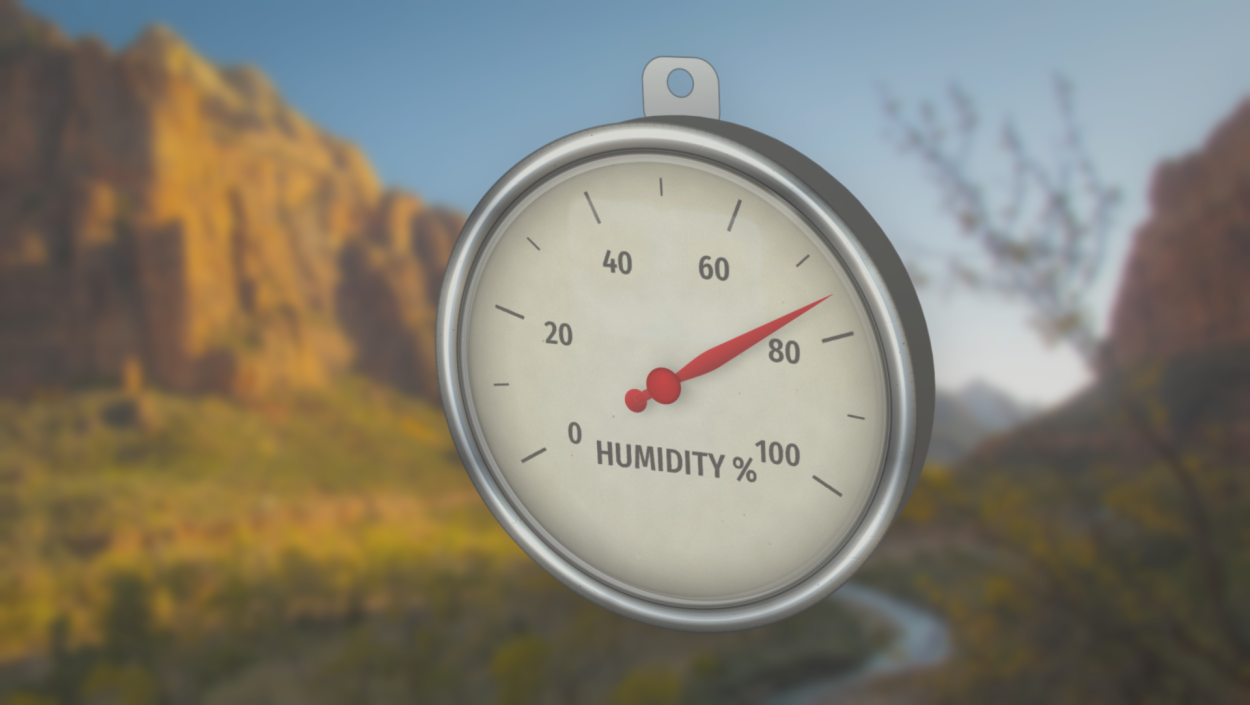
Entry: 75,%
